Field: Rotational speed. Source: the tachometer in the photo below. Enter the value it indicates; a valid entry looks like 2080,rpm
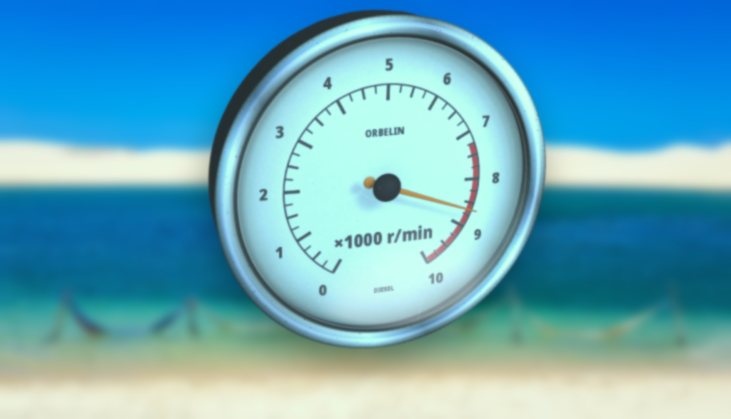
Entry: 8625,rpm
